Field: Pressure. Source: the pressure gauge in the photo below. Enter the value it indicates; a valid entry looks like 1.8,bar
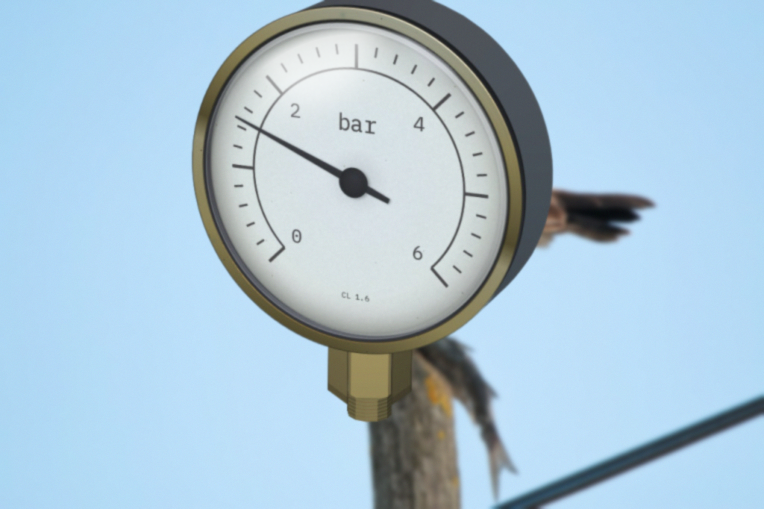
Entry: 1.5,bar
